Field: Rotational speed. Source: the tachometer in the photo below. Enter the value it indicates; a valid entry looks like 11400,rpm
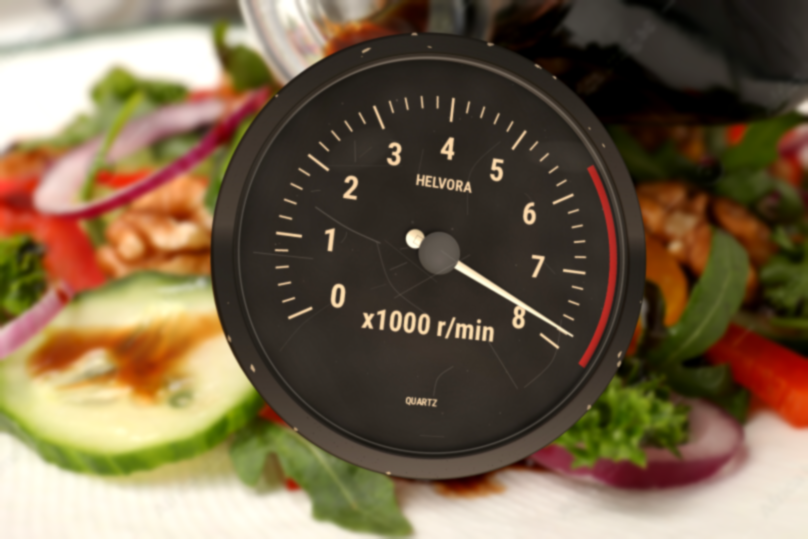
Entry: 7800,rpm
